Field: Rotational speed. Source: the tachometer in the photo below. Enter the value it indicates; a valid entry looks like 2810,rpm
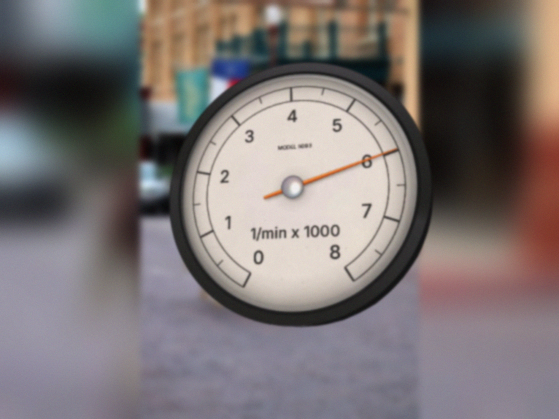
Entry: 6000,rpm
